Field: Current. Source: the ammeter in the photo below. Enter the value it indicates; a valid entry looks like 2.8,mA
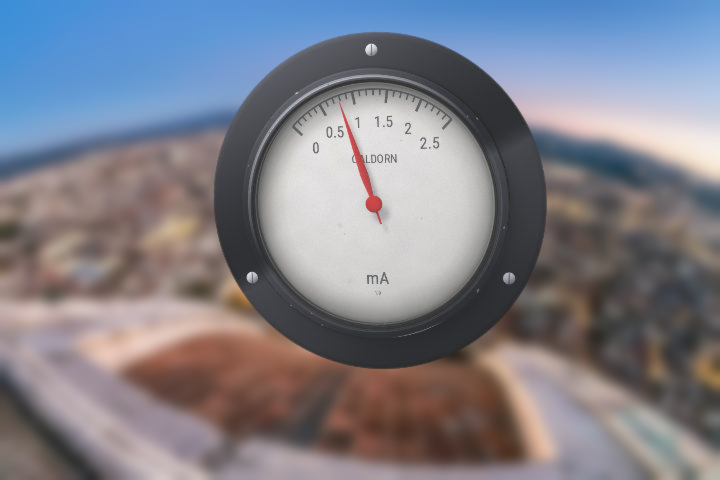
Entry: 0.8,mA
